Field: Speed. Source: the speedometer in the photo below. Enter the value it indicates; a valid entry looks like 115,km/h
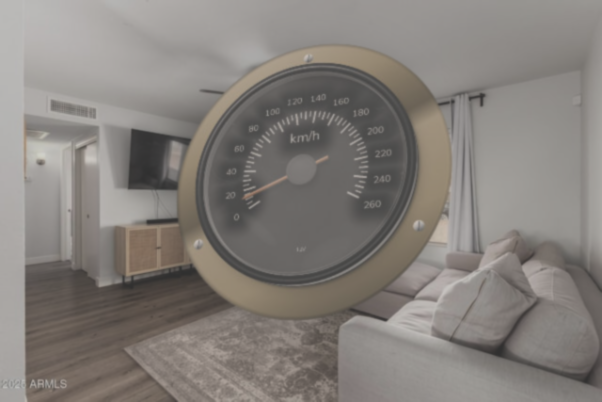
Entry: 10,km/h
